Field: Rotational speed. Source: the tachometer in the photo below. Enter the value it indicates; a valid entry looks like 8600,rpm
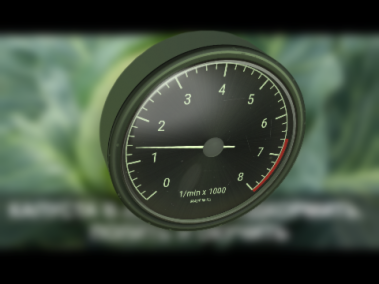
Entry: 1400,rpm
